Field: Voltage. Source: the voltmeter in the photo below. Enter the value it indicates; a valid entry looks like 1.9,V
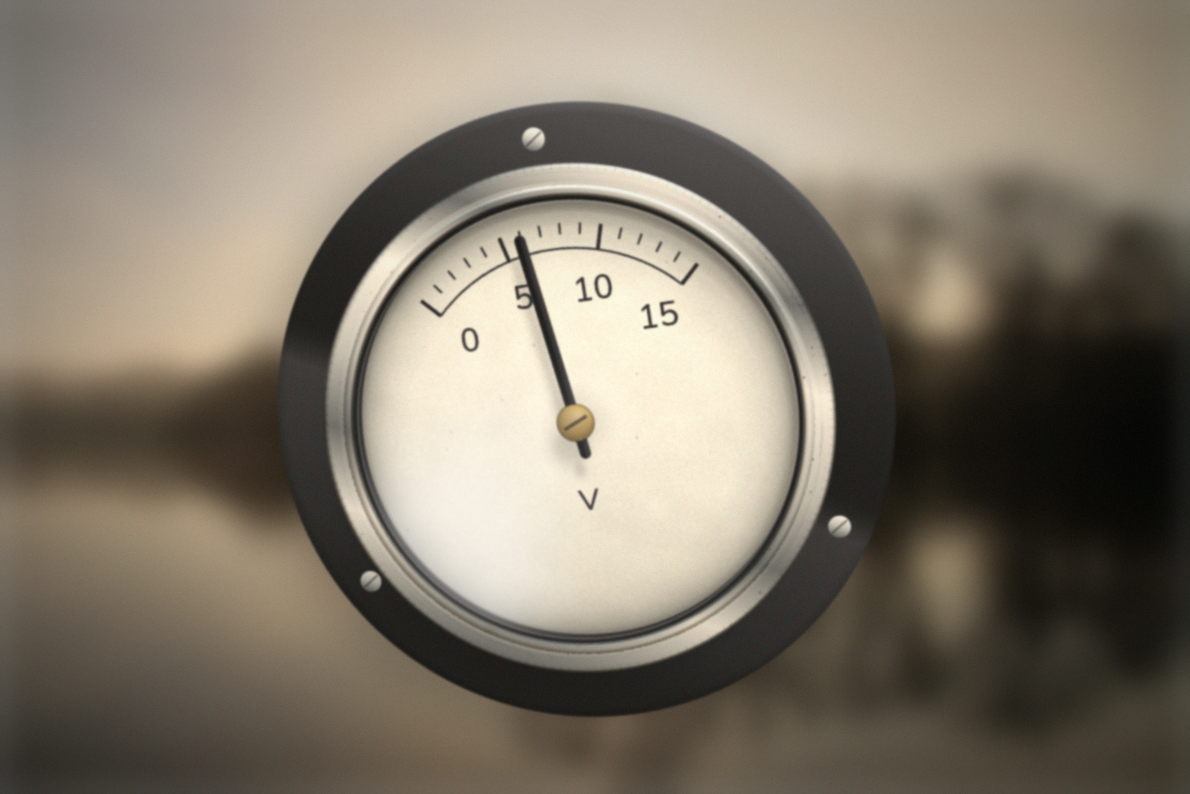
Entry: 6,V
